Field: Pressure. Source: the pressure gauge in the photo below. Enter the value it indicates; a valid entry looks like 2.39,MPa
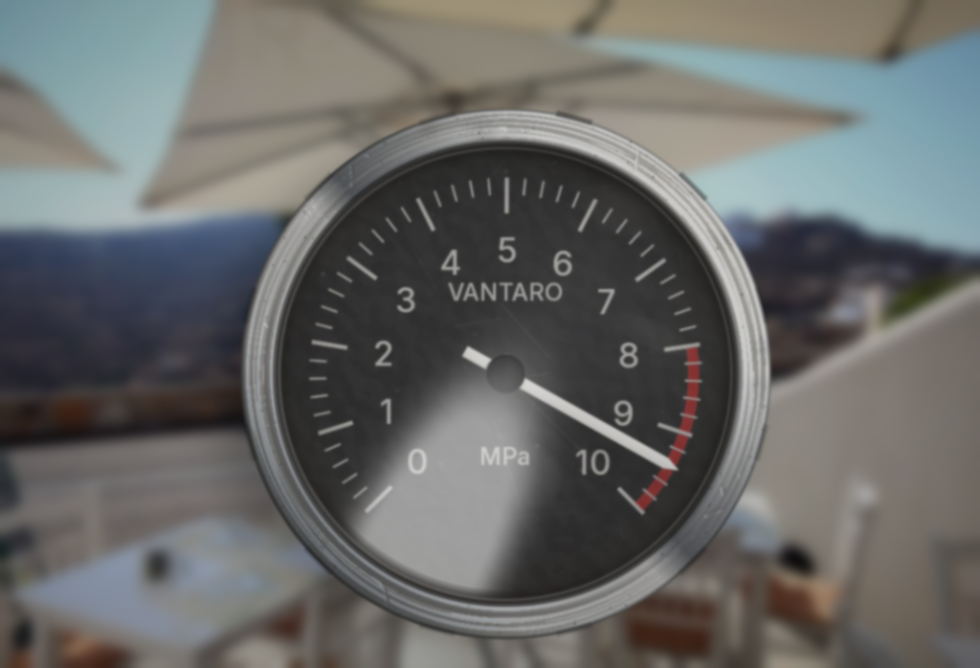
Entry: 9.4,MPa
